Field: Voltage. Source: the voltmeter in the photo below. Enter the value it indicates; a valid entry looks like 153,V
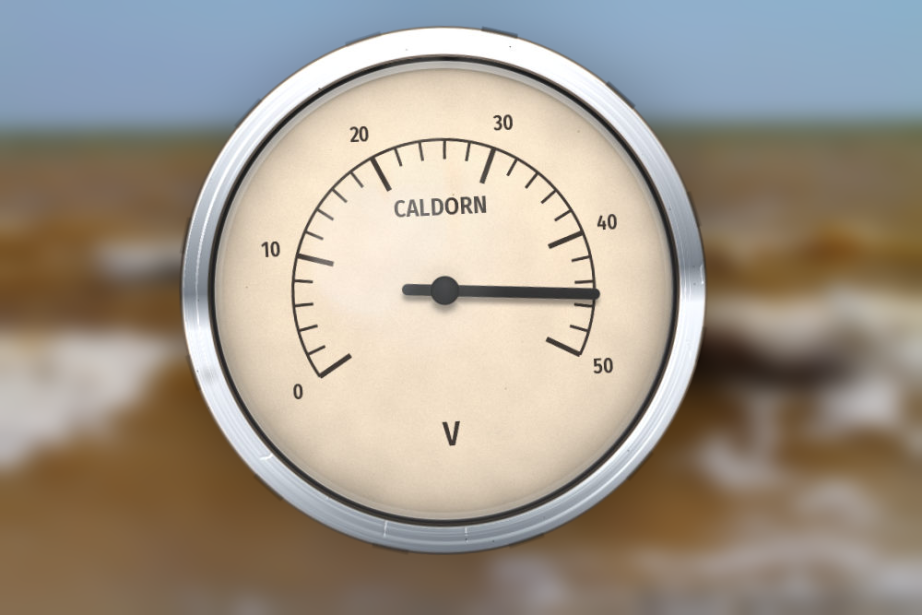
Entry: 45,V
